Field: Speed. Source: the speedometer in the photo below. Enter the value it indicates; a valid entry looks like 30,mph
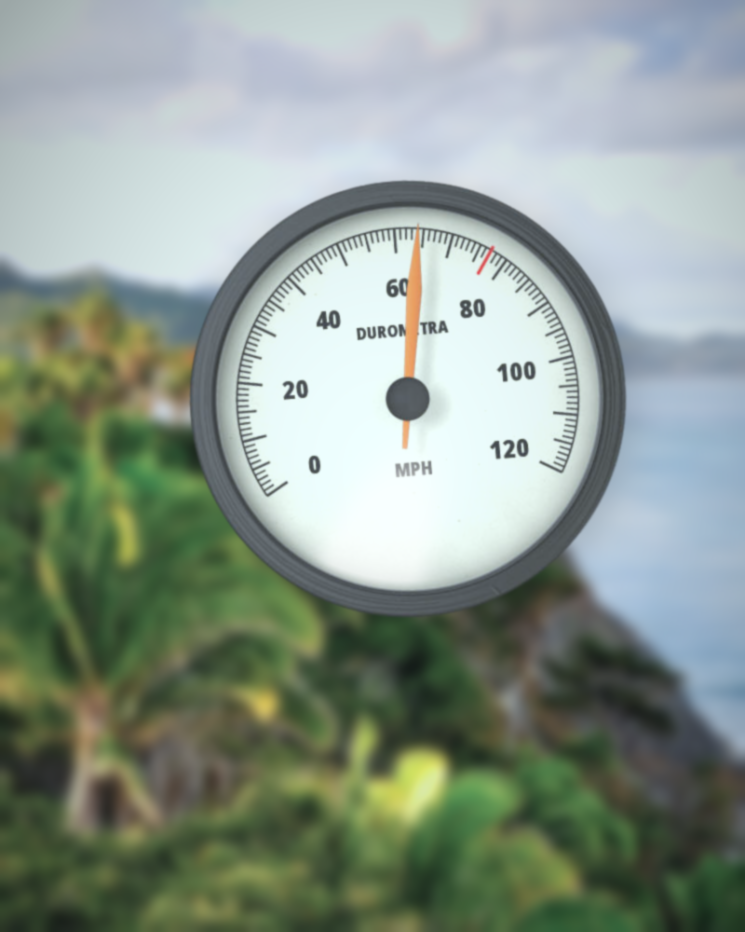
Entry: 64,mph
